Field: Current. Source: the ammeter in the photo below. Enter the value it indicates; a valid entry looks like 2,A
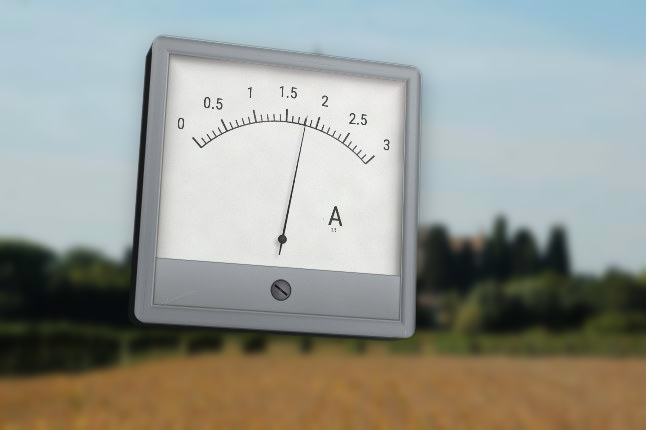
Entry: 1.8,A
